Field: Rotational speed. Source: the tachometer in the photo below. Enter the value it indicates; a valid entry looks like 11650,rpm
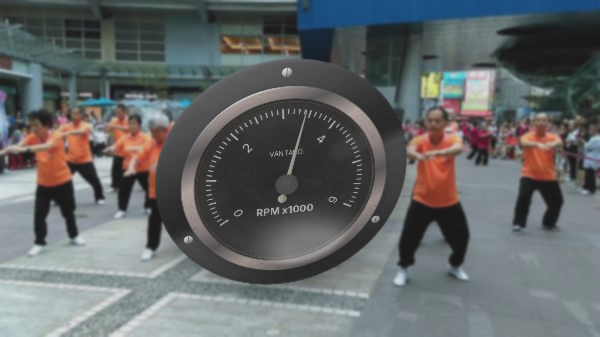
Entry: 3400,rpm
